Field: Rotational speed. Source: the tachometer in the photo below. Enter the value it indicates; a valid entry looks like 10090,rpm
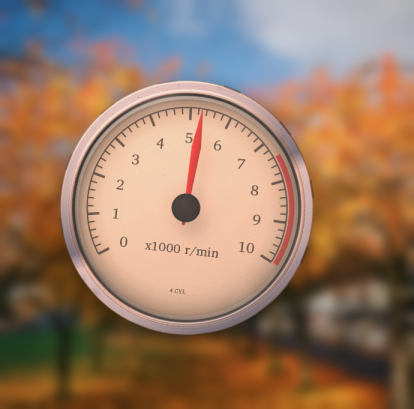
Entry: 5300,rpm
